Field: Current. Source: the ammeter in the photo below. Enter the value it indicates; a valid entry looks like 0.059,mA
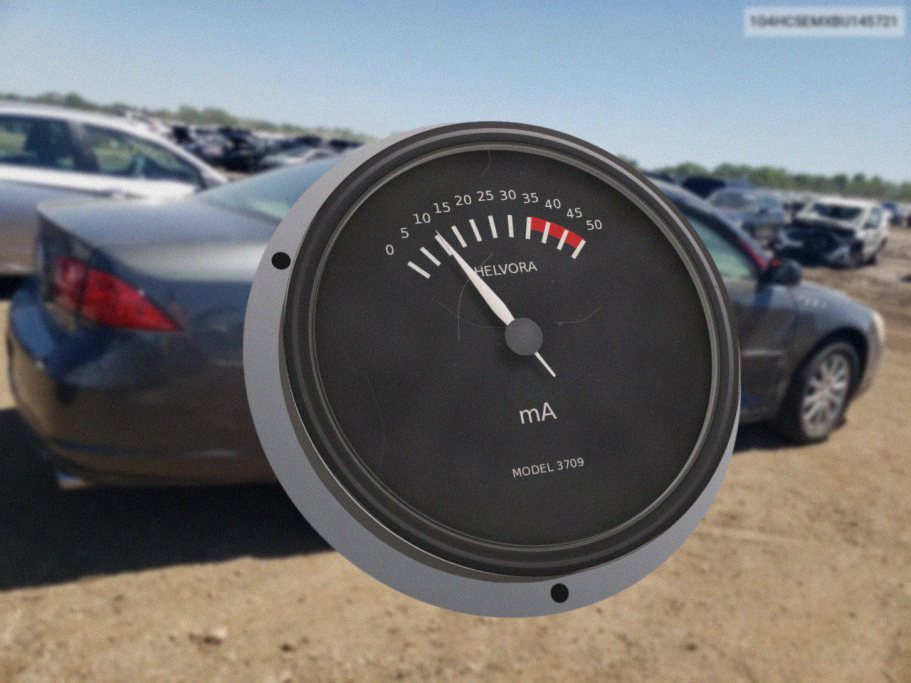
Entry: 10,mA
